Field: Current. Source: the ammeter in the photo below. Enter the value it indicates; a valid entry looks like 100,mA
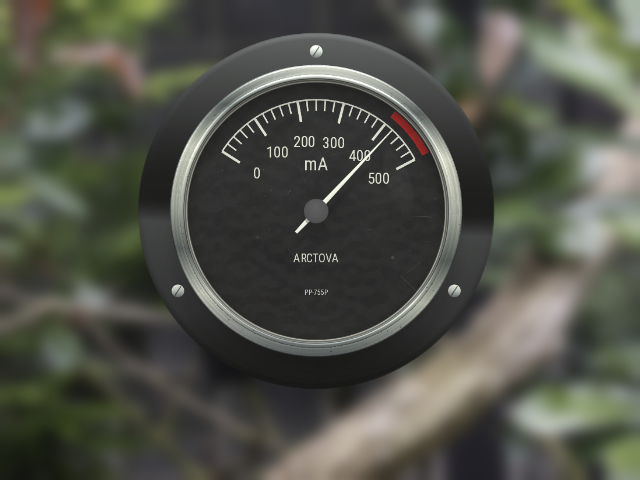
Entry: 420,mA
